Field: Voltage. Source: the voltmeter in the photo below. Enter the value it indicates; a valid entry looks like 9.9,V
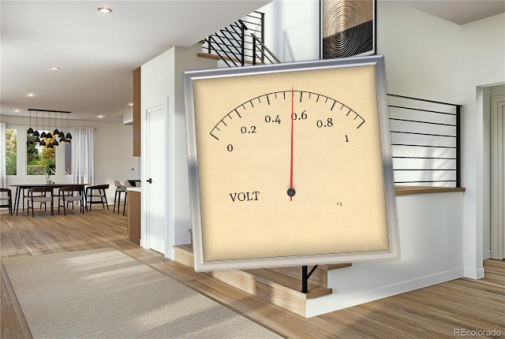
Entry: 0.55,V
